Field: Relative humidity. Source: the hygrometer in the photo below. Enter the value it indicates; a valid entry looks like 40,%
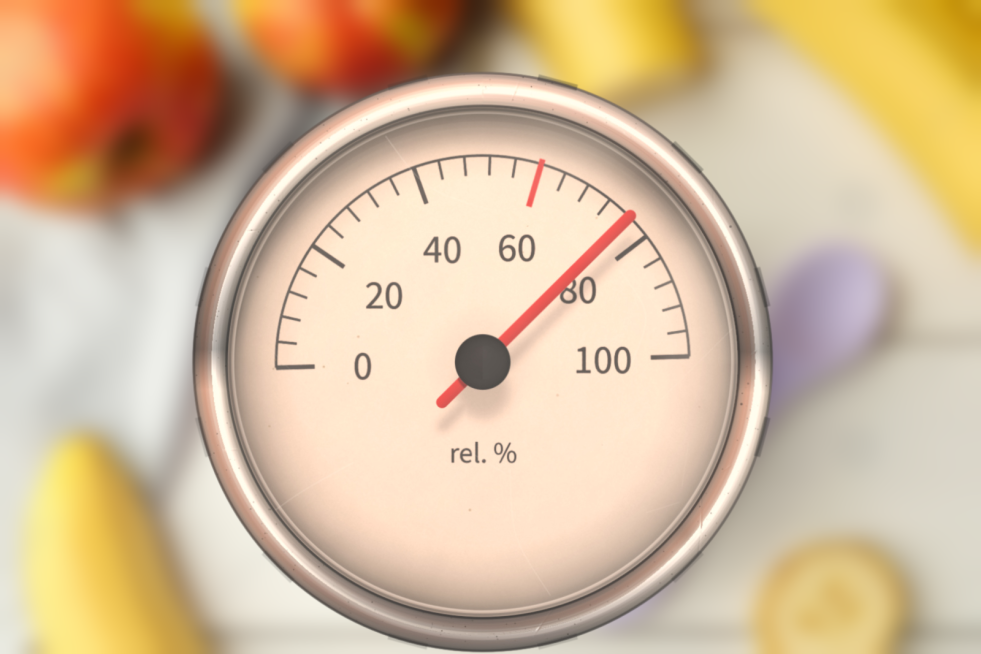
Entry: 76,%
